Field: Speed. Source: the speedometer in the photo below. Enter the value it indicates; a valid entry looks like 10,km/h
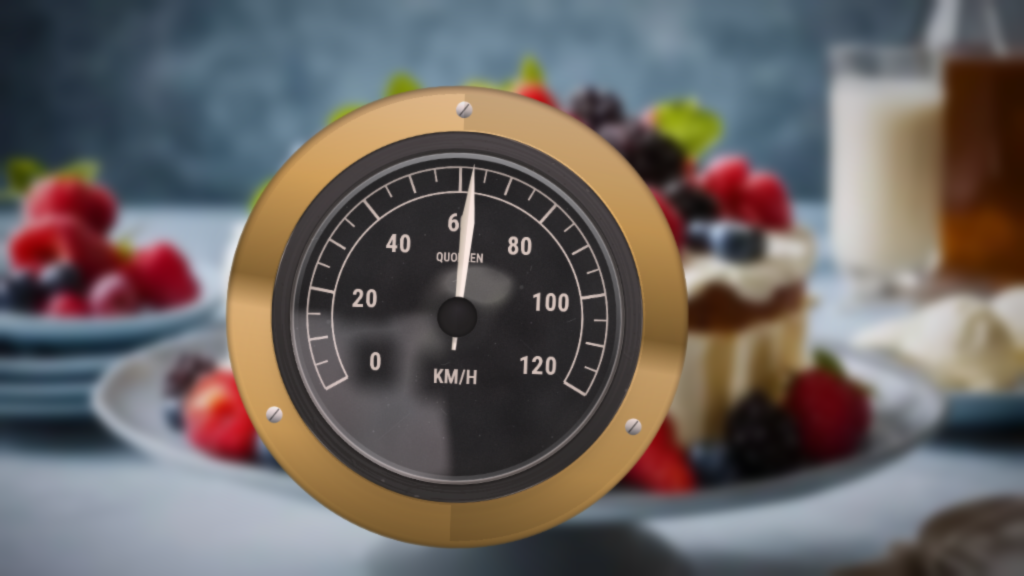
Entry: 62.5,km/h
